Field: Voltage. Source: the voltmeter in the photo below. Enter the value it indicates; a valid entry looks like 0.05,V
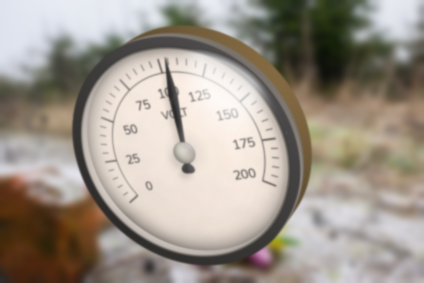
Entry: 105,V
